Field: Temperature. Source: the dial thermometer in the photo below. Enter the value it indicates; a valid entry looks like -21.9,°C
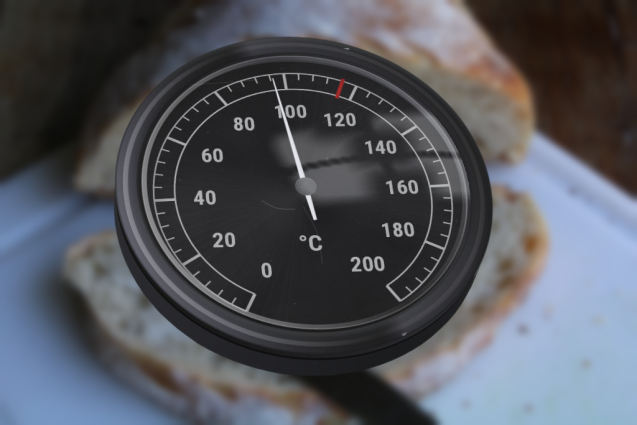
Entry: 96,°C
